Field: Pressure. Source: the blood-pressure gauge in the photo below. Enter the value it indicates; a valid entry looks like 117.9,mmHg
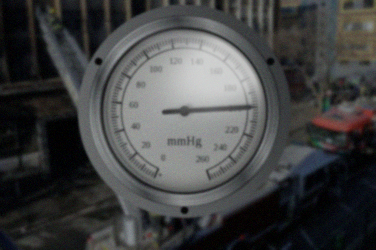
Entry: 200,mmHg
